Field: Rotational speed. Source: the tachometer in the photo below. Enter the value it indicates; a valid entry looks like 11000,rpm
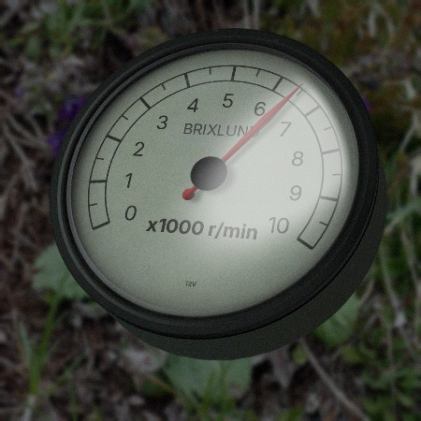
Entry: 6500,rpm
